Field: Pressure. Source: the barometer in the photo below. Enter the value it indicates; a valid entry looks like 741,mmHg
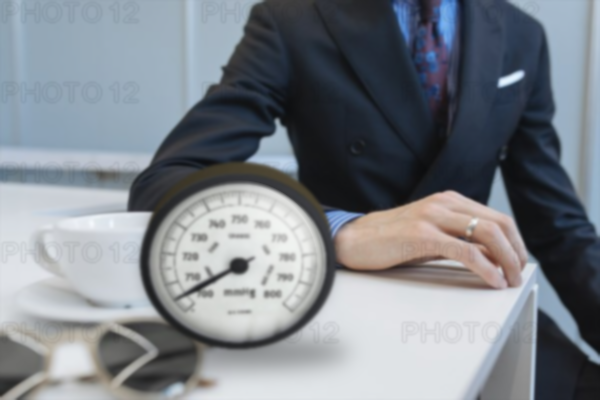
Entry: 705,mmHg
